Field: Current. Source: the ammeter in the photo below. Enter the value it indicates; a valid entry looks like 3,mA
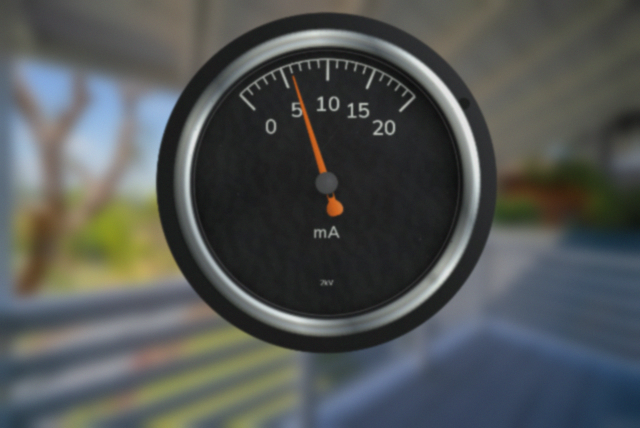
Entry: 6,mA
